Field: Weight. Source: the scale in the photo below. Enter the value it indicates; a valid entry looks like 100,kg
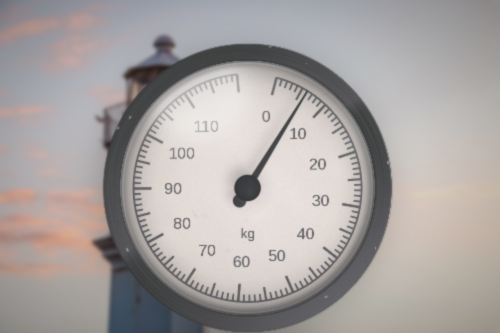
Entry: 6,kg
